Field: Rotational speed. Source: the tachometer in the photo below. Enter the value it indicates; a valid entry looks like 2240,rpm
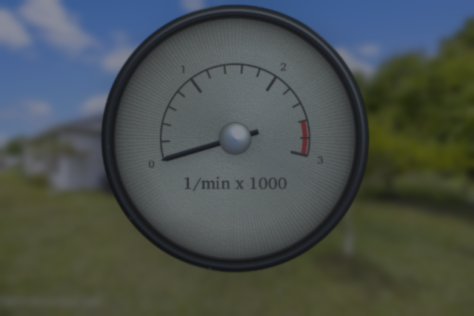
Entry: 0,rpm
